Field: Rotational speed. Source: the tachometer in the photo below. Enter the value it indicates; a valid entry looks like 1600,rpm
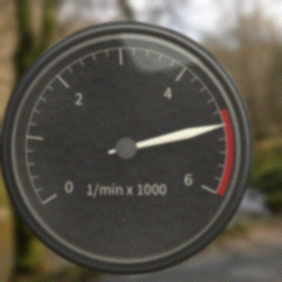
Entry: 5000,rpm
